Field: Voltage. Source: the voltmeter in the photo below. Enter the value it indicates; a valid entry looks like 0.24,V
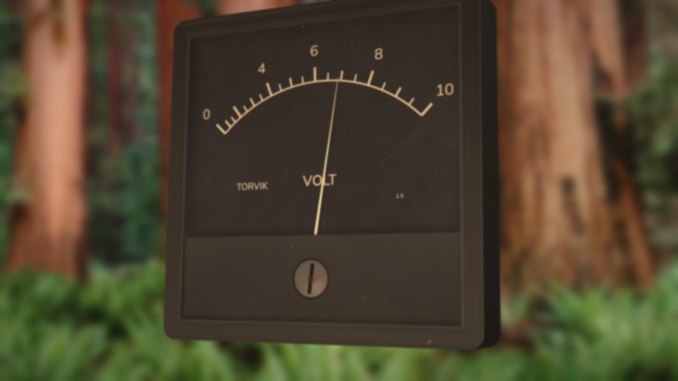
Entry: 7,V
